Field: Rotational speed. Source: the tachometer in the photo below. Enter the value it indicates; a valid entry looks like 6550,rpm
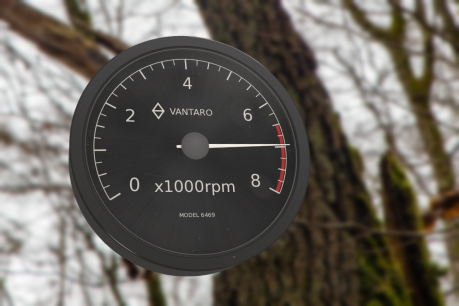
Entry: 7000,rpm
